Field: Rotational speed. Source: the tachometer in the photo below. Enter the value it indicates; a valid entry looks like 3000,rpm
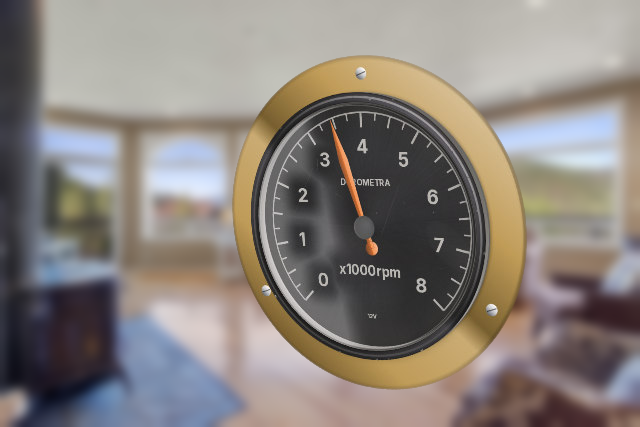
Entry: 3500,rpm
